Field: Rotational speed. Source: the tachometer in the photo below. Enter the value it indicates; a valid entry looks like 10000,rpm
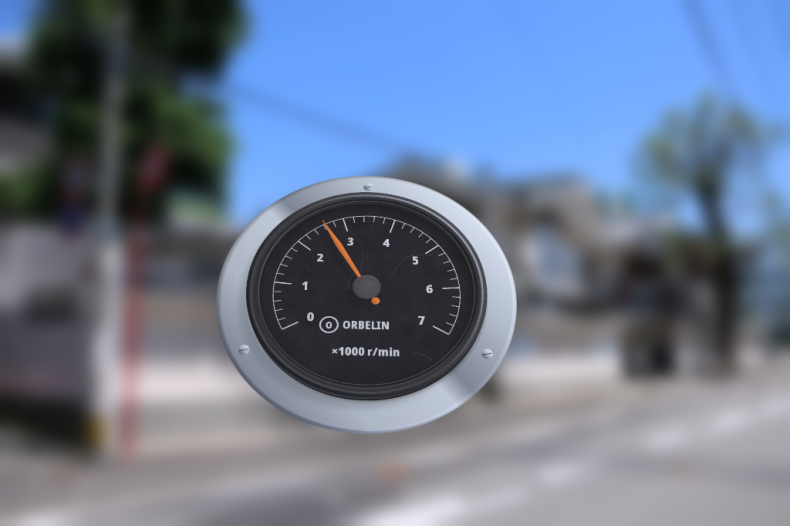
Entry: 2600,rpm
